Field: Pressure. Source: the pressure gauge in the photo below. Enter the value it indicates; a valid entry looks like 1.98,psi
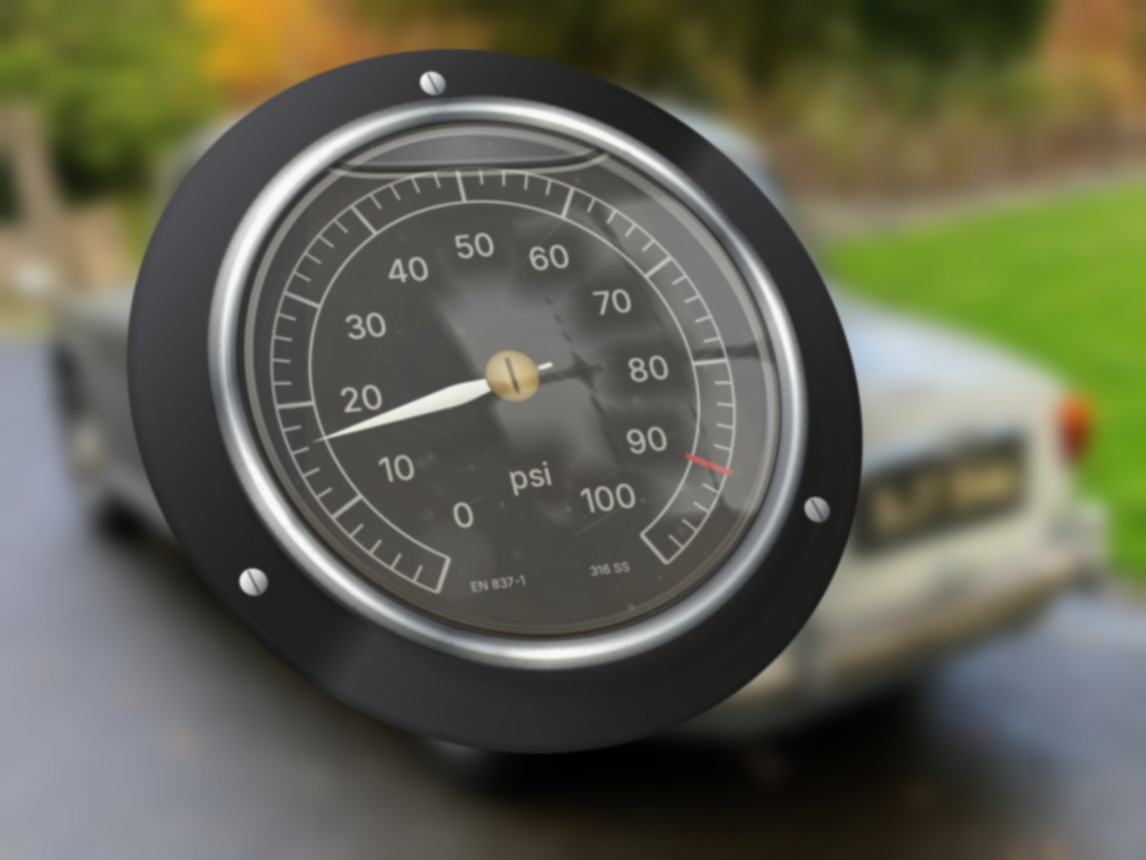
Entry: 16,psi
